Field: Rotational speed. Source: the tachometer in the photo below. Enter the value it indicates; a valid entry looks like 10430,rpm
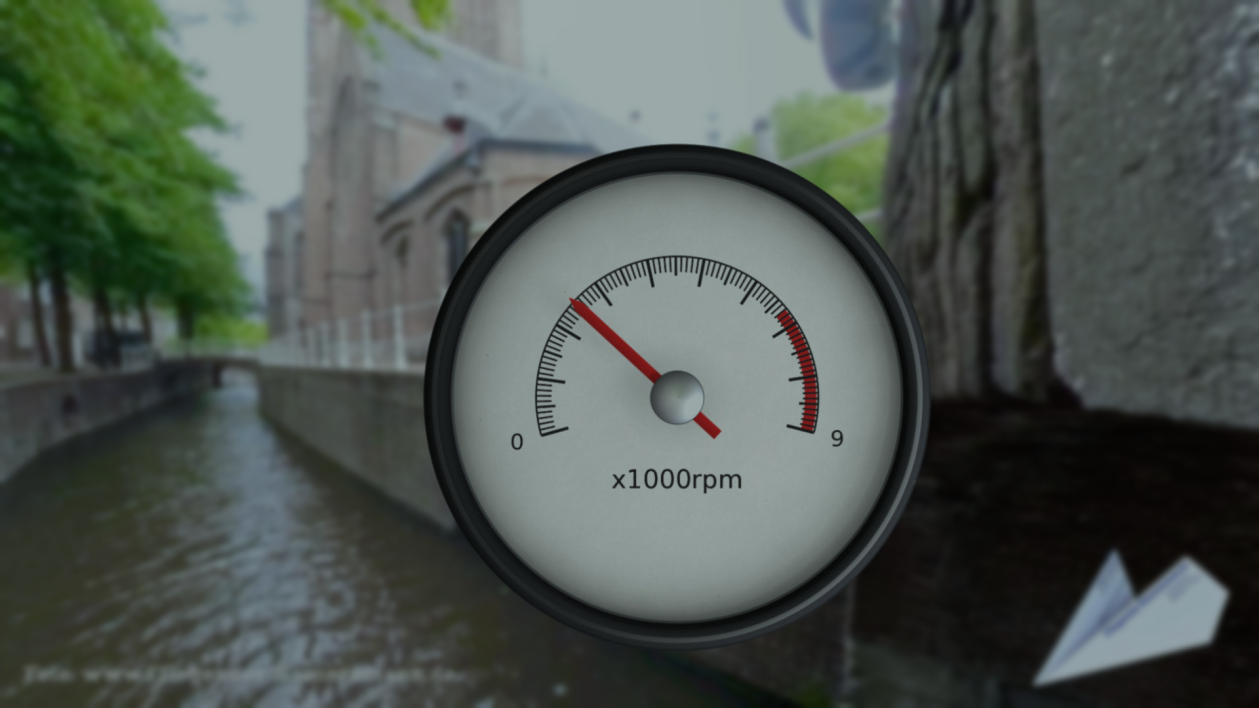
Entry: 2500,rpm
